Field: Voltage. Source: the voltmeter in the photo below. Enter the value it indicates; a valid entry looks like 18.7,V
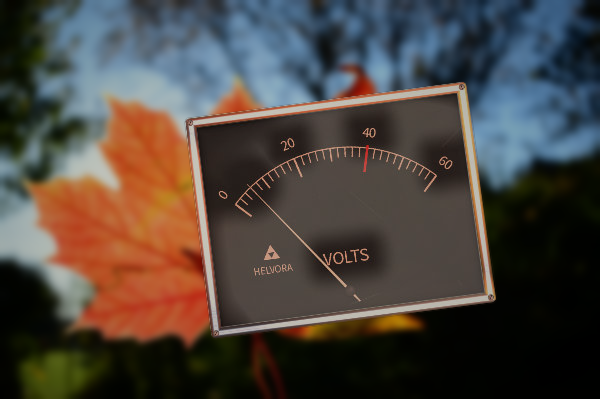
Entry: 6,V
